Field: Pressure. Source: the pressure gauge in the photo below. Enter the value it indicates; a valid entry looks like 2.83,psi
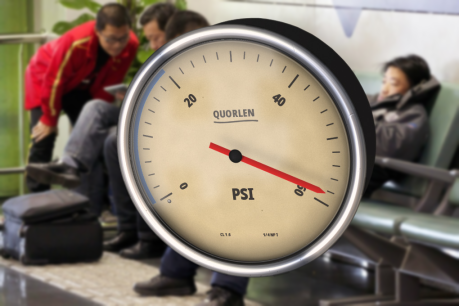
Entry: 58,psi
